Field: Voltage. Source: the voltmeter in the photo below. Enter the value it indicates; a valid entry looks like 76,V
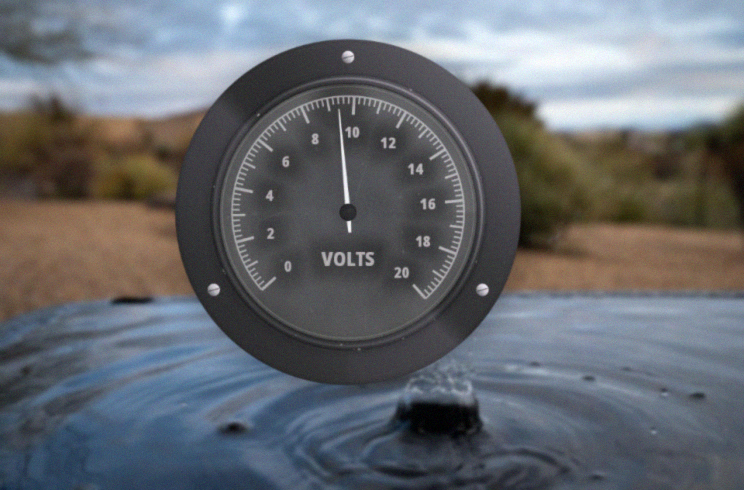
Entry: 9.4,V
